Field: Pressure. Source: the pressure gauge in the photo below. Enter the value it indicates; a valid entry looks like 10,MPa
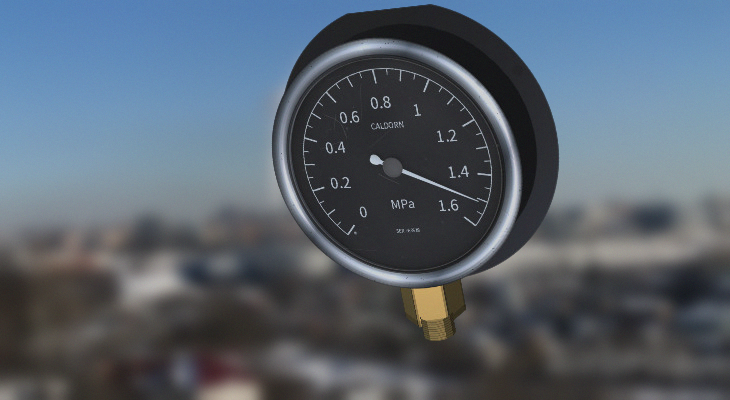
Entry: 1.5,MPa
